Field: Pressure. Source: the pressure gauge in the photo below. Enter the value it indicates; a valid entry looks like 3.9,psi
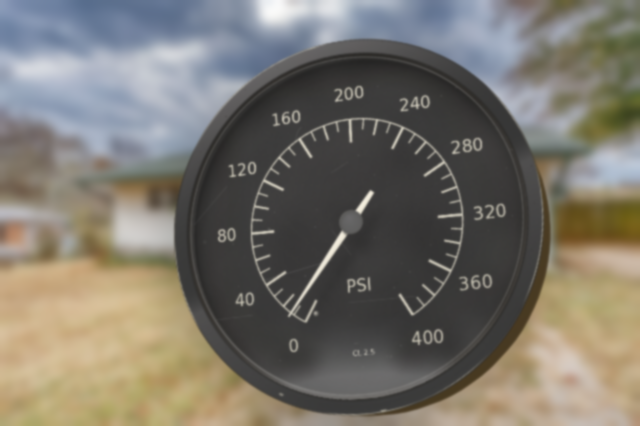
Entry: 10,psi
